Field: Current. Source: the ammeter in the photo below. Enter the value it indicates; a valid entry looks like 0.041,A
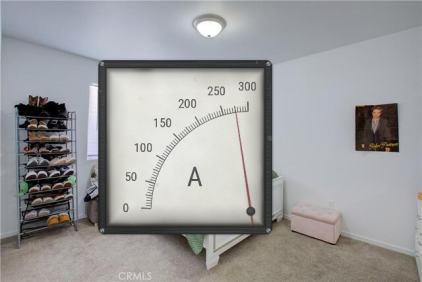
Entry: 275,A
